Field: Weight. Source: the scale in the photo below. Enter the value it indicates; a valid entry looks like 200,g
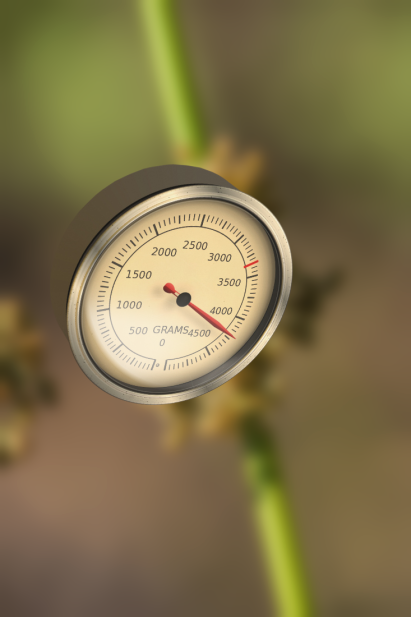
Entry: 4200,g
